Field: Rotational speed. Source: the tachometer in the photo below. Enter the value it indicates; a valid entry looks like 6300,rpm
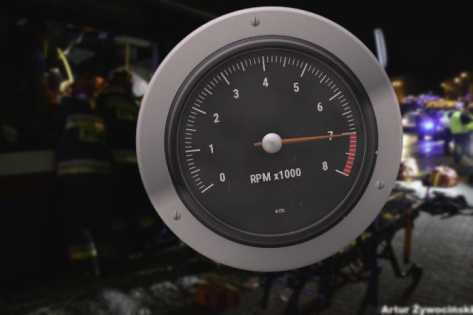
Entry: 7000,rpm
